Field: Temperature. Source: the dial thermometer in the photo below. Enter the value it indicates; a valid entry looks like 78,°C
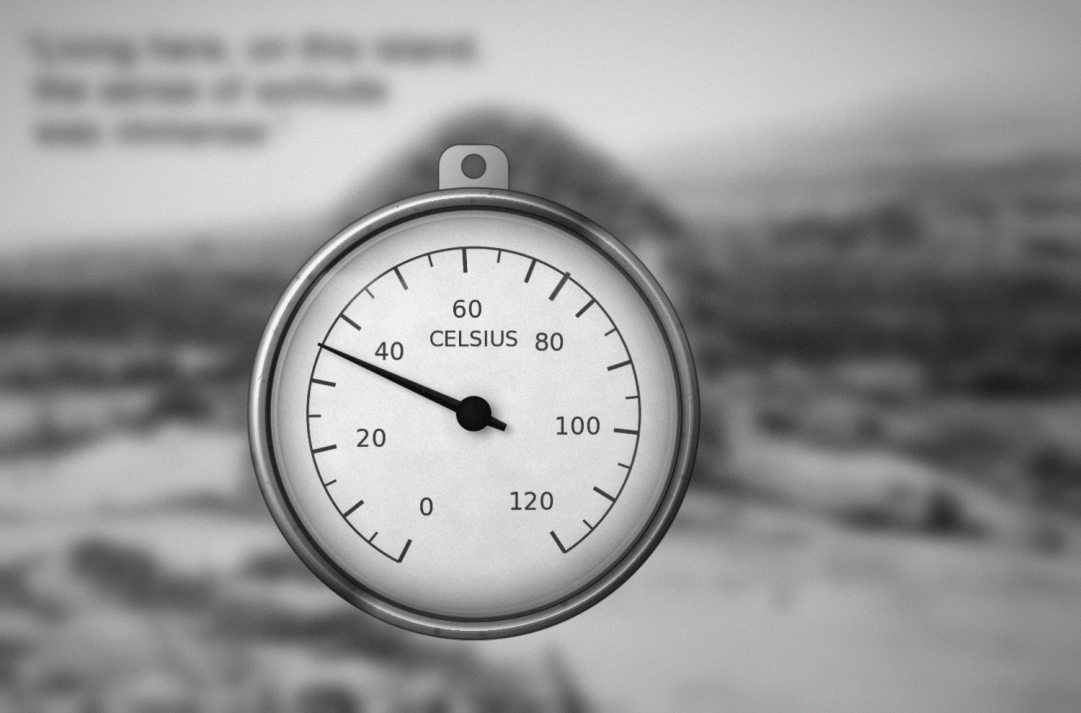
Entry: 35,°C
